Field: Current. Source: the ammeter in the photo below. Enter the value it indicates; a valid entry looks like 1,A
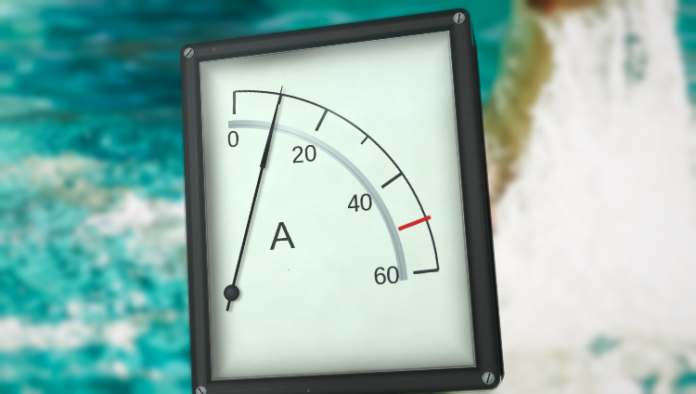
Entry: 10,A
